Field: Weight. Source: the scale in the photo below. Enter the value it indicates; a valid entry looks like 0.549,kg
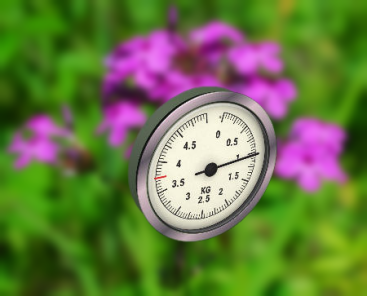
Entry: 1,kg
